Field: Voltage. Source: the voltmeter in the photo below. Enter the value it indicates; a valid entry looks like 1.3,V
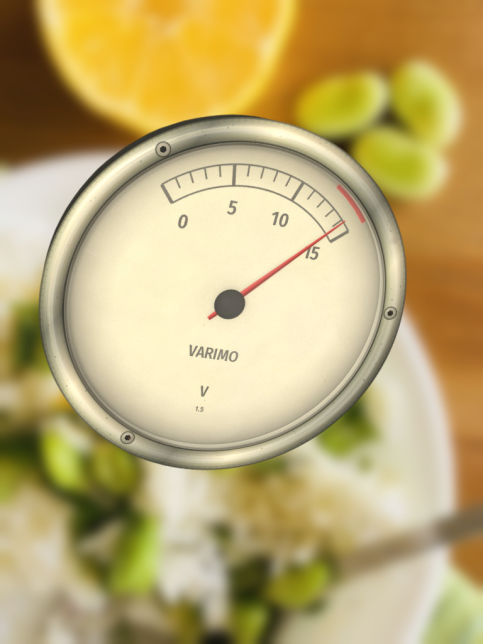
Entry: 14,V
